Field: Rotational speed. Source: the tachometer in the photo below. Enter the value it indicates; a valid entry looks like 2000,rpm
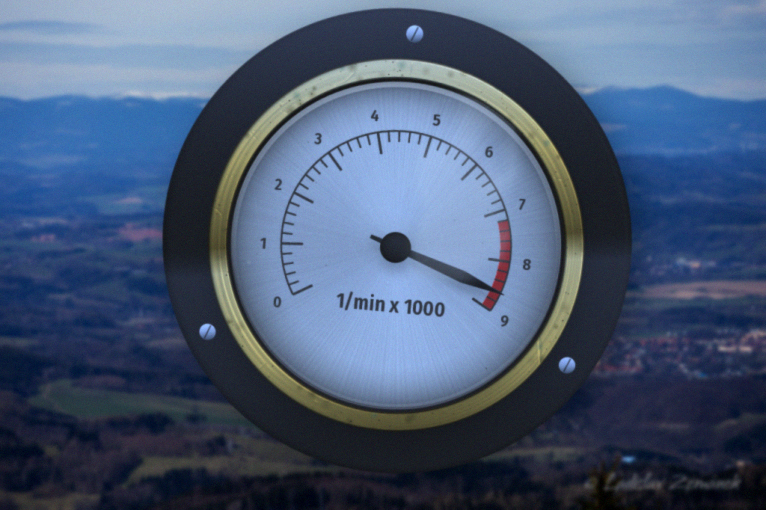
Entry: 8600,rpm
